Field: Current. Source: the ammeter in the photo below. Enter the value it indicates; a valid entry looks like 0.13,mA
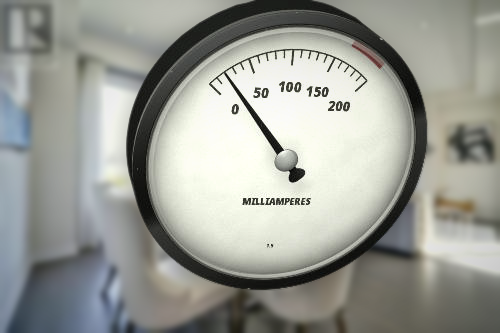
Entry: 20,mA
